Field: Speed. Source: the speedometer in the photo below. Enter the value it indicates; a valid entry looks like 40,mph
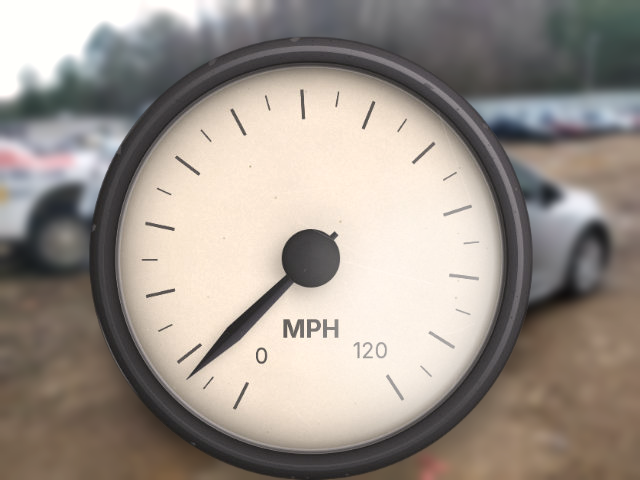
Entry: 7.5,mph
